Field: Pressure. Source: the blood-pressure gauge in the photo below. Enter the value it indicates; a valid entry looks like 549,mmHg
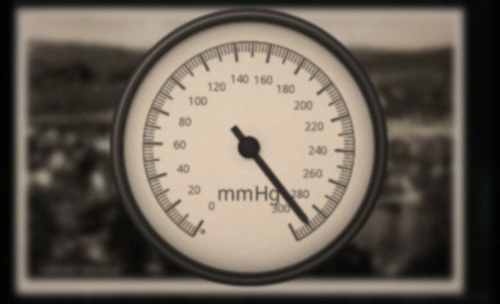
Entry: 290,mmHg
